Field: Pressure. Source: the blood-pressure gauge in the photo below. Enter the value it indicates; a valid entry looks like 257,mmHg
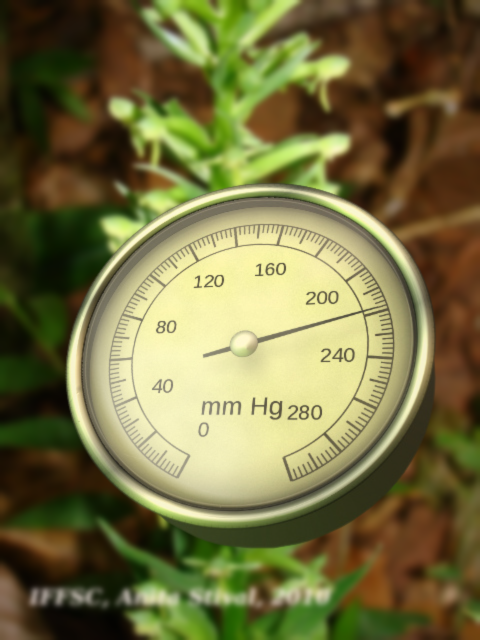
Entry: 220,mmHg
